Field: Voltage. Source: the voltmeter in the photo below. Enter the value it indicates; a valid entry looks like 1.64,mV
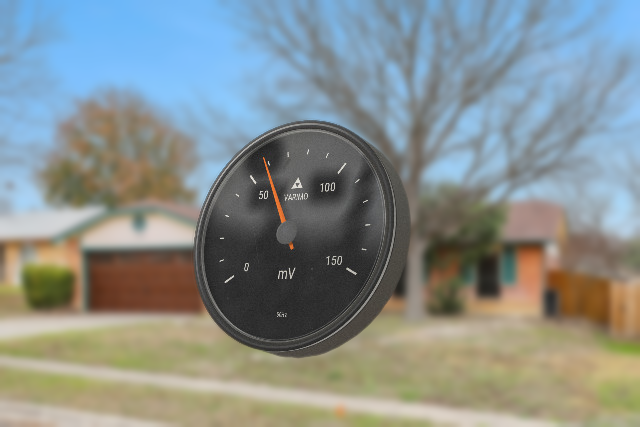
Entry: 60,mV
